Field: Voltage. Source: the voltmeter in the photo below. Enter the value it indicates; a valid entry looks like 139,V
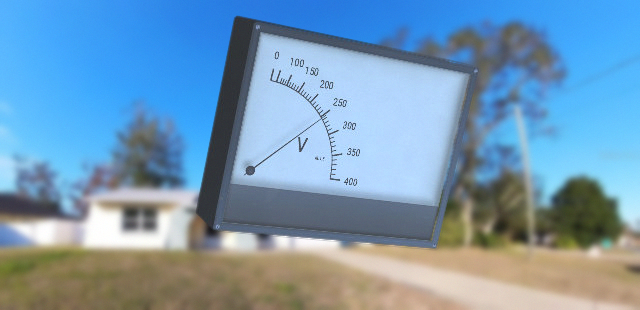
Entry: 250,V
